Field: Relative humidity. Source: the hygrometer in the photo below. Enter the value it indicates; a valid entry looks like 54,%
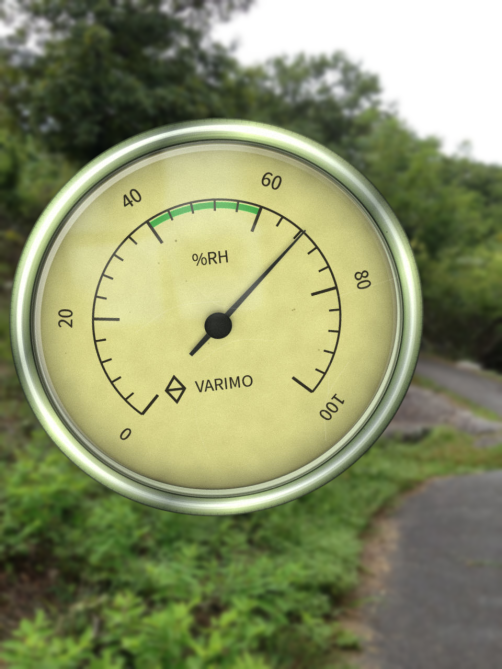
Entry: 68,%
